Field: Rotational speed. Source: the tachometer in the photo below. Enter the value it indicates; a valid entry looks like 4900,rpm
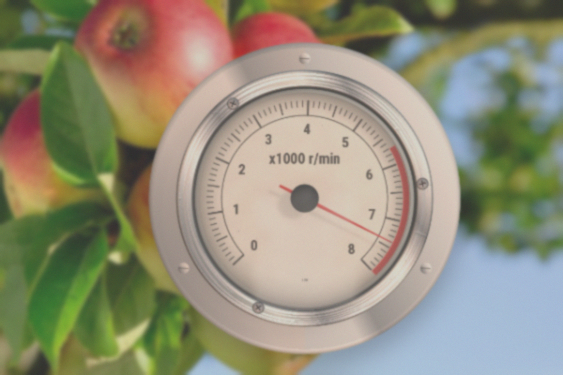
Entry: 7400,rpm
